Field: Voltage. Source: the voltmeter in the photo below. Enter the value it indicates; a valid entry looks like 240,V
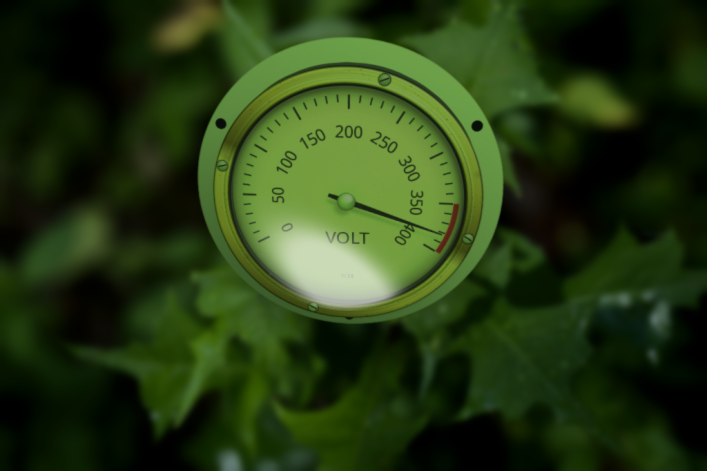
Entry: 380,V
